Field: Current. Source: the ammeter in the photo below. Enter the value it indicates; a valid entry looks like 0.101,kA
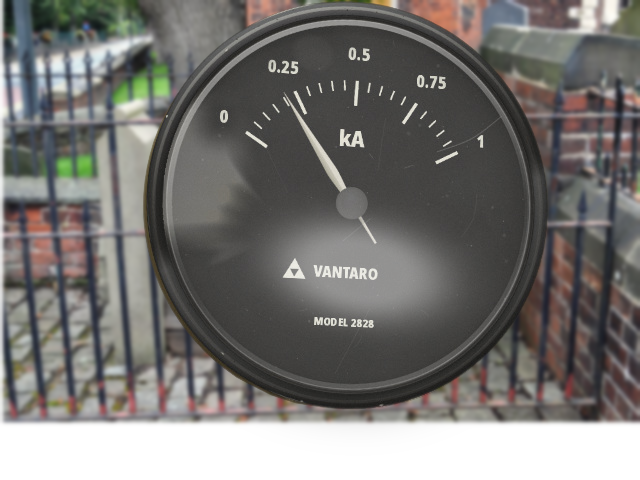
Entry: 0.2,kA
